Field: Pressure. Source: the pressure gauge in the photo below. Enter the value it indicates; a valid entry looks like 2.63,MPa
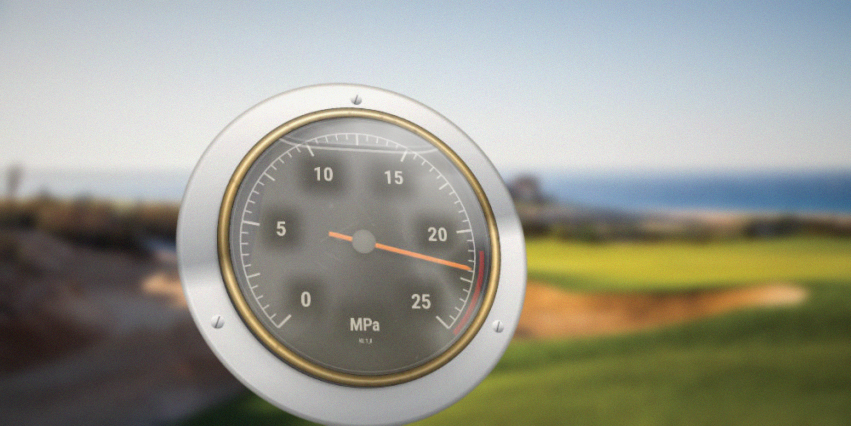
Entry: 22,MPa
